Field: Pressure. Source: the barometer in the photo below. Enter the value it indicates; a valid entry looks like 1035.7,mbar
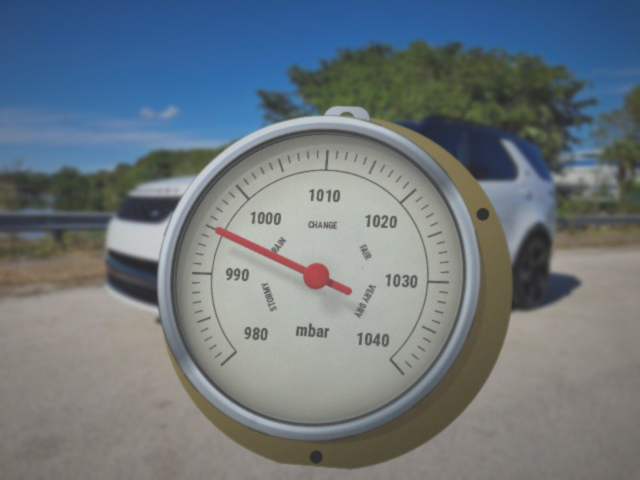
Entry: 995,mbar
